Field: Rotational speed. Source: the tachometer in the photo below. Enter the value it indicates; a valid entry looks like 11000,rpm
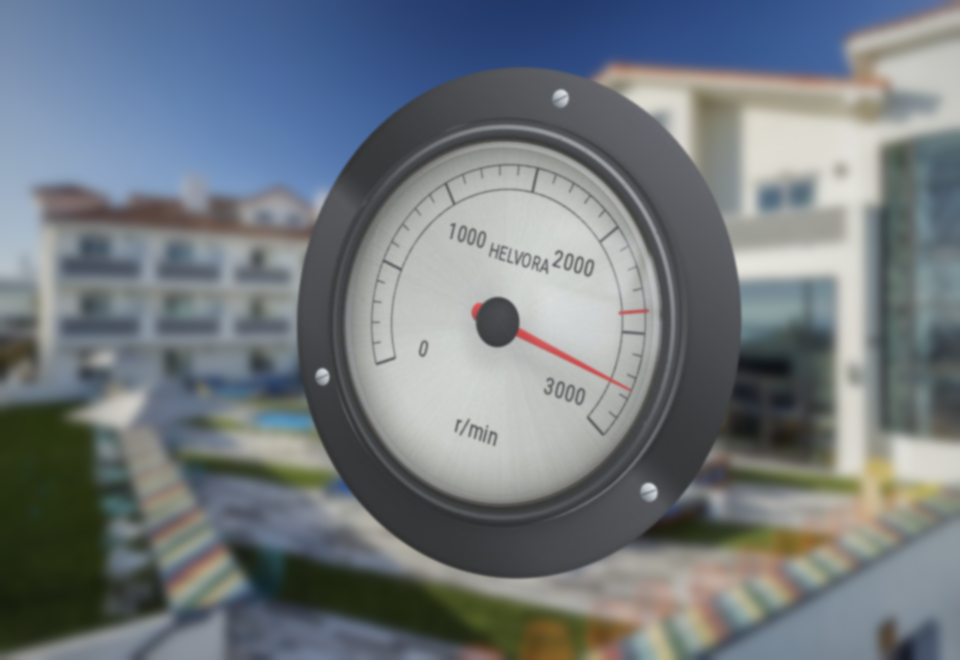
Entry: 2750,rpm
